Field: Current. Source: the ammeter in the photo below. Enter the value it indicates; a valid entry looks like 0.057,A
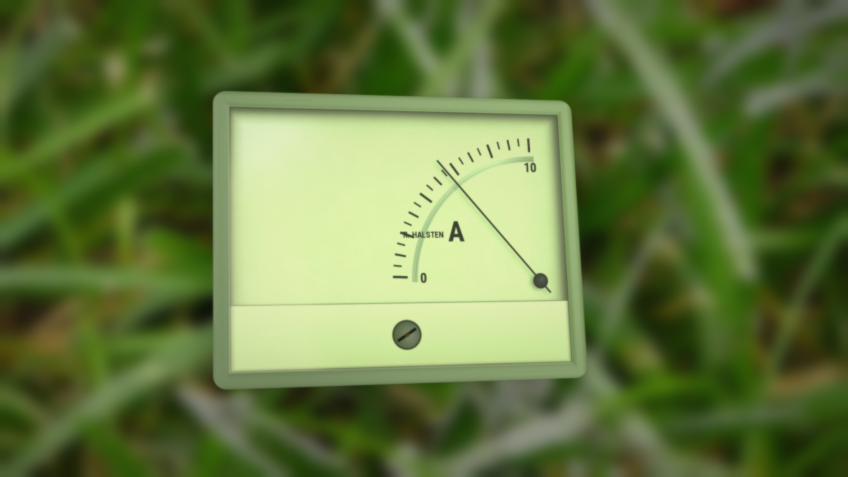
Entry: 5.5,A
